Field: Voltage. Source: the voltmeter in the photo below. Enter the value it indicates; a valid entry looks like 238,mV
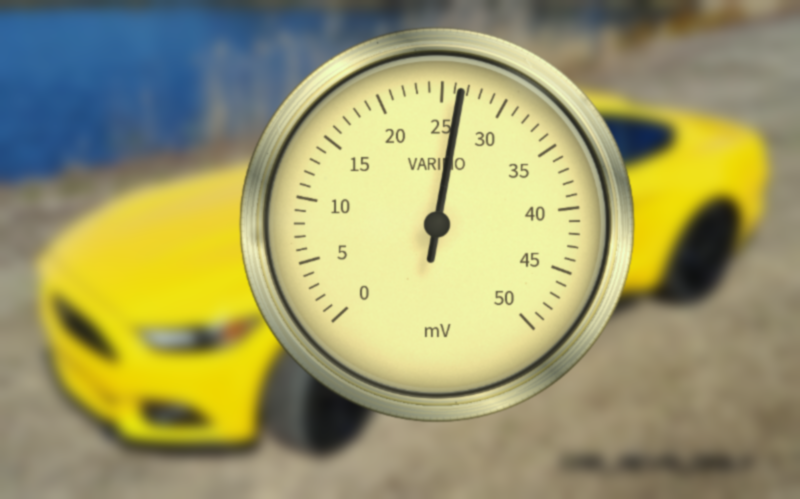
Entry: 26.5,mV
